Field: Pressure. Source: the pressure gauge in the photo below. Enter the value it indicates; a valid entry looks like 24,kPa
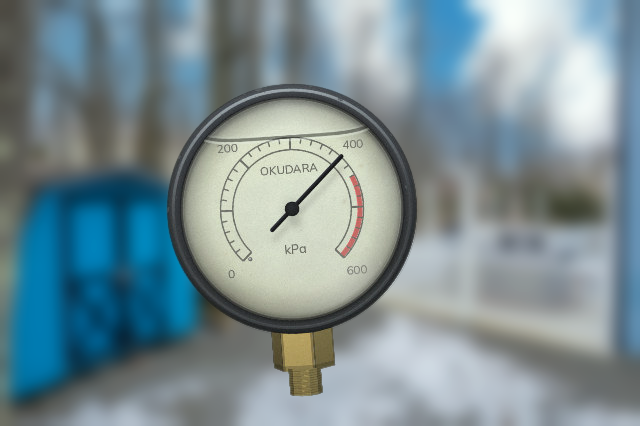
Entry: 400,kPa
